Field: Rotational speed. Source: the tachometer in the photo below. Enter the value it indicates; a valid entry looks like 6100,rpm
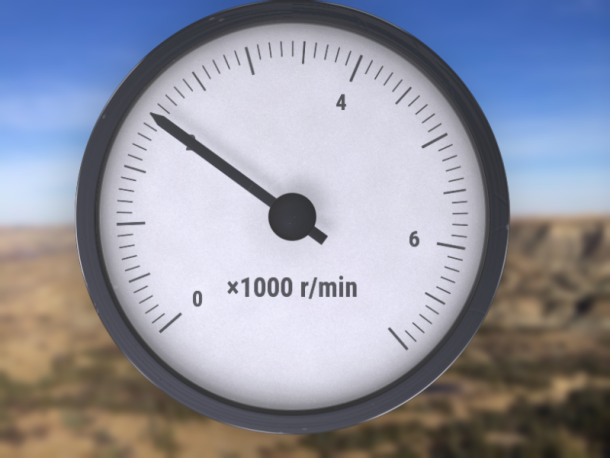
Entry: 2000,rpm
